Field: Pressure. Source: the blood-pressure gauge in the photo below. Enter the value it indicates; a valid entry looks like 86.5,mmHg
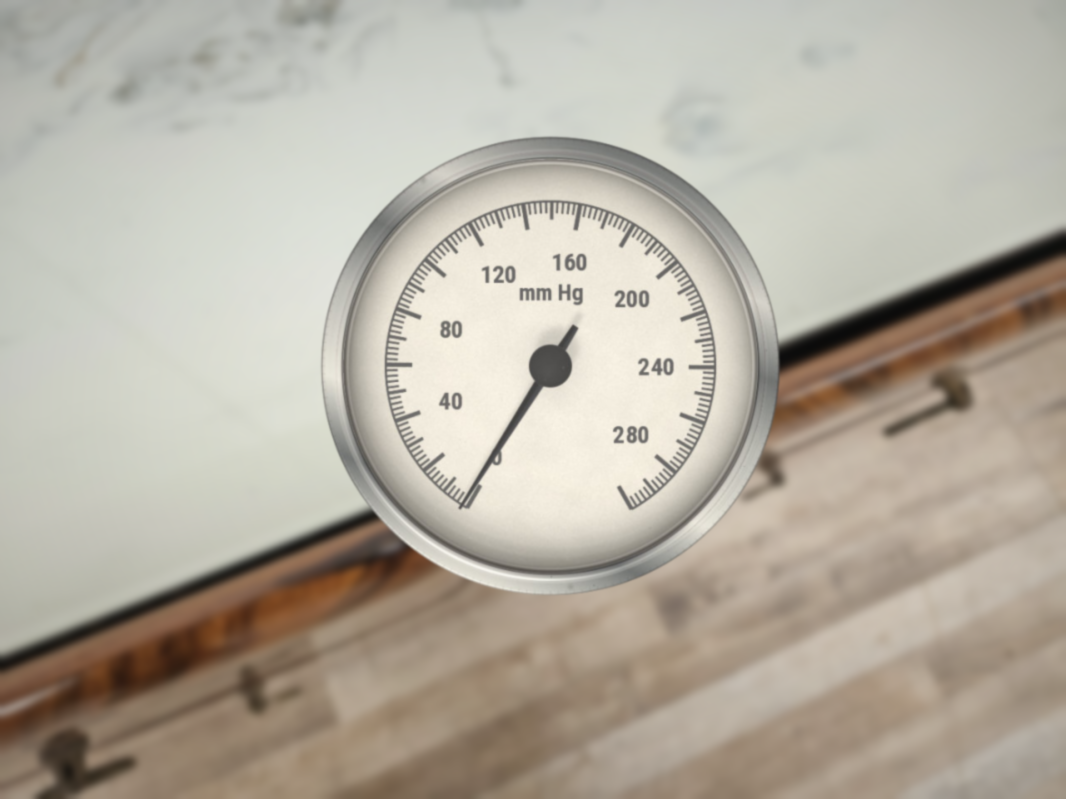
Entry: 2,mmHg
